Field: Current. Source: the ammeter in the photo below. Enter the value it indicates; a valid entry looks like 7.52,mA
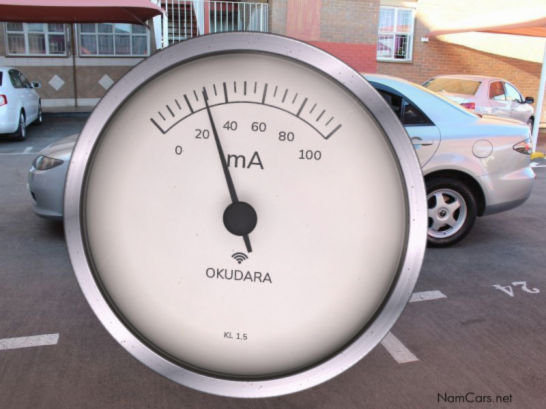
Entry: 30,mA
